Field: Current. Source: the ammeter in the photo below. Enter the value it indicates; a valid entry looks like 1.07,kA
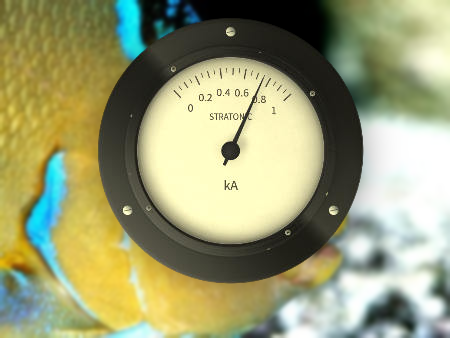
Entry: 0.75,kA
